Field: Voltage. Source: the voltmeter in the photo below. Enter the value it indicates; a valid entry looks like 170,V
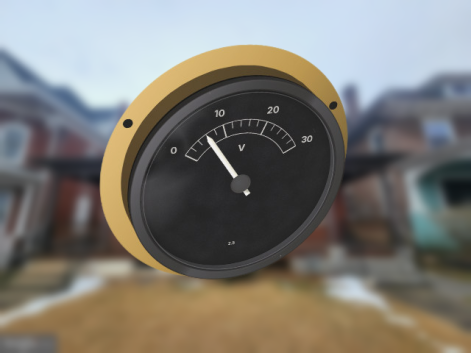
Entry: 6,V
